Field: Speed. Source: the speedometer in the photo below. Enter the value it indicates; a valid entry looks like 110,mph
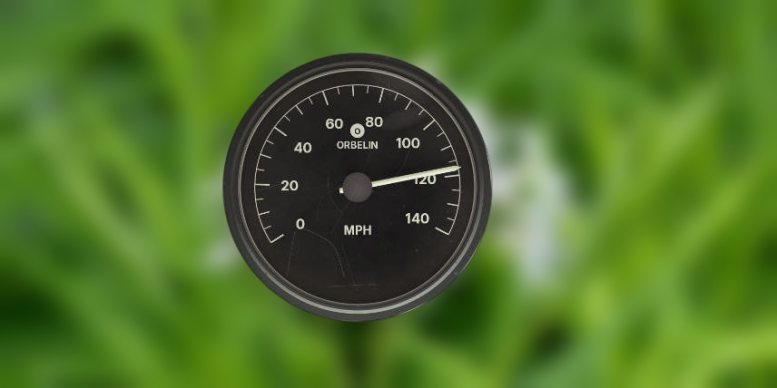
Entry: 117.5,mph
